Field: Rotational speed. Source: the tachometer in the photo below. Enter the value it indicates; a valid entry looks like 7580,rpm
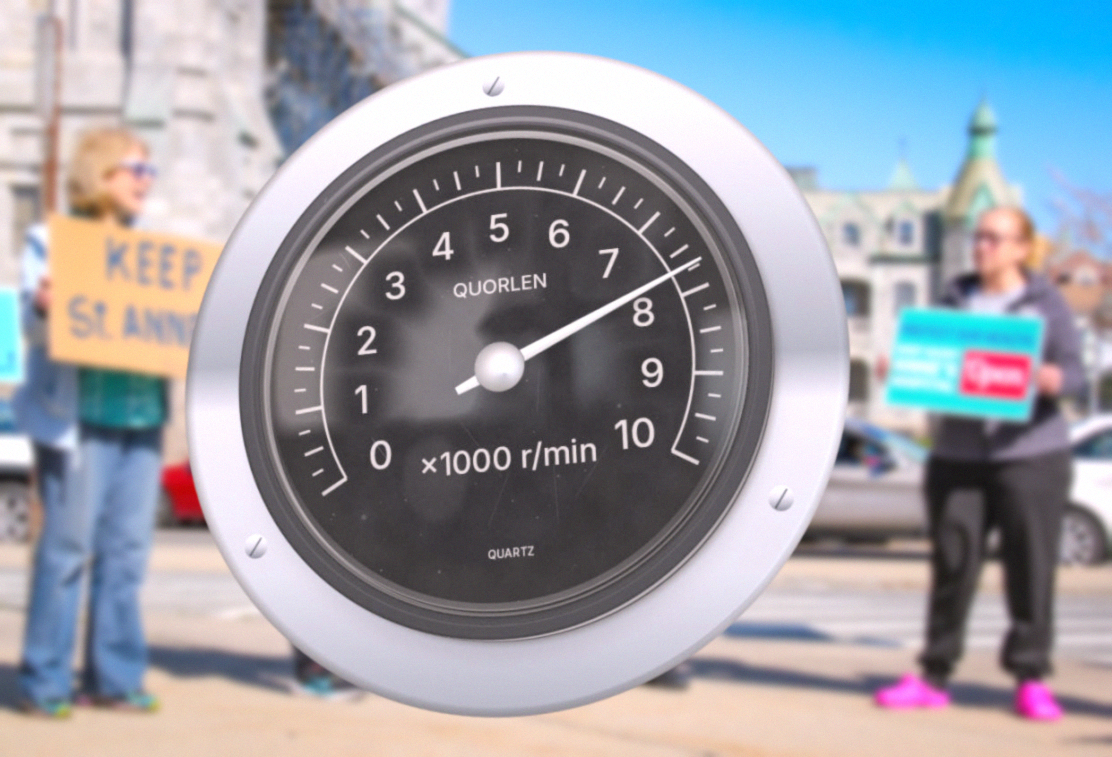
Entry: 7750,rpm
